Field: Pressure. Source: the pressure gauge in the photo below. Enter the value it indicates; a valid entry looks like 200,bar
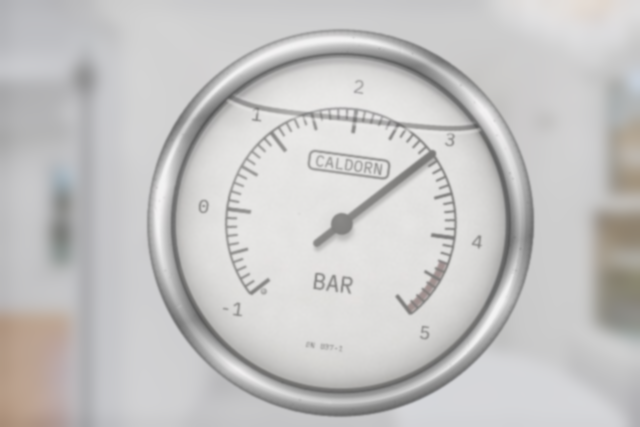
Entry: 3,bar
